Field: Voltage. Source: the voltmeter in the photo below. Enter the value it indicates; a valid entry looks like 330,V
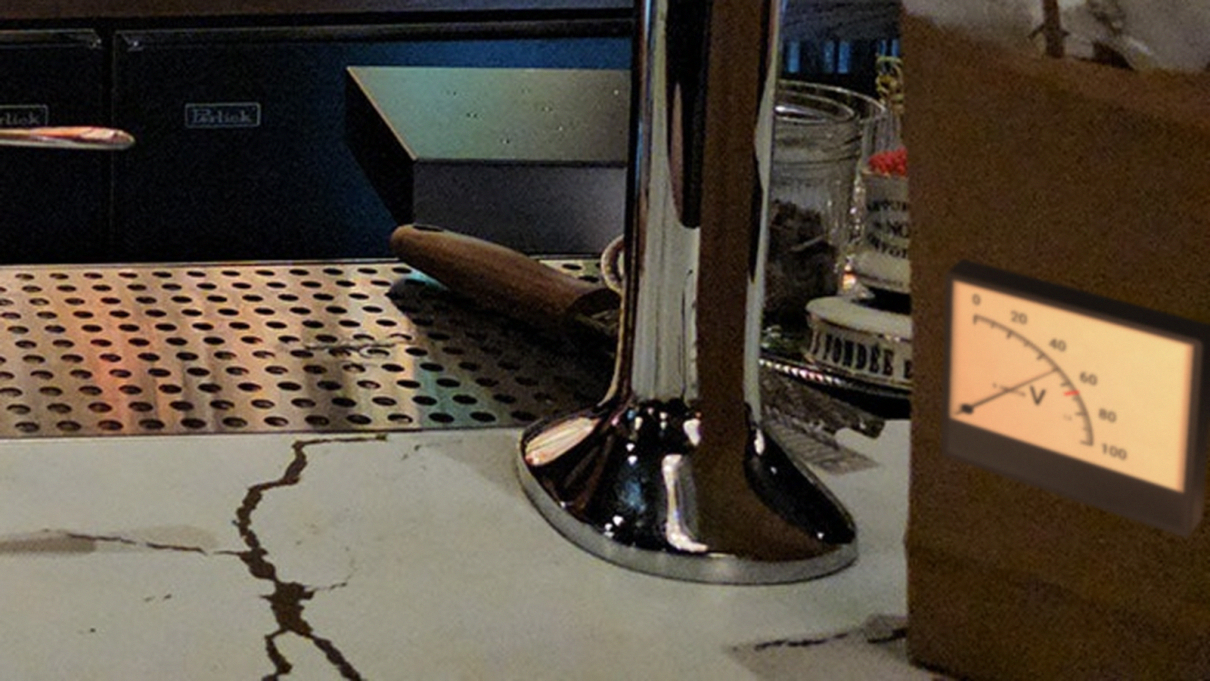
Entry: 50,V
